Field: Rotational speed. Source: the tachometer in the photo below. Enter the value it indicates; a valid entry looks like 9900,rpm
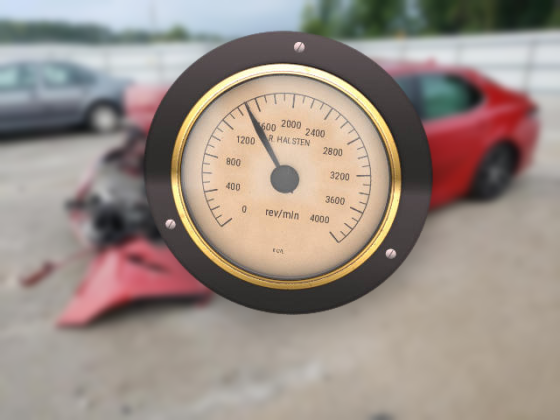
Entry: 1500,rpm
